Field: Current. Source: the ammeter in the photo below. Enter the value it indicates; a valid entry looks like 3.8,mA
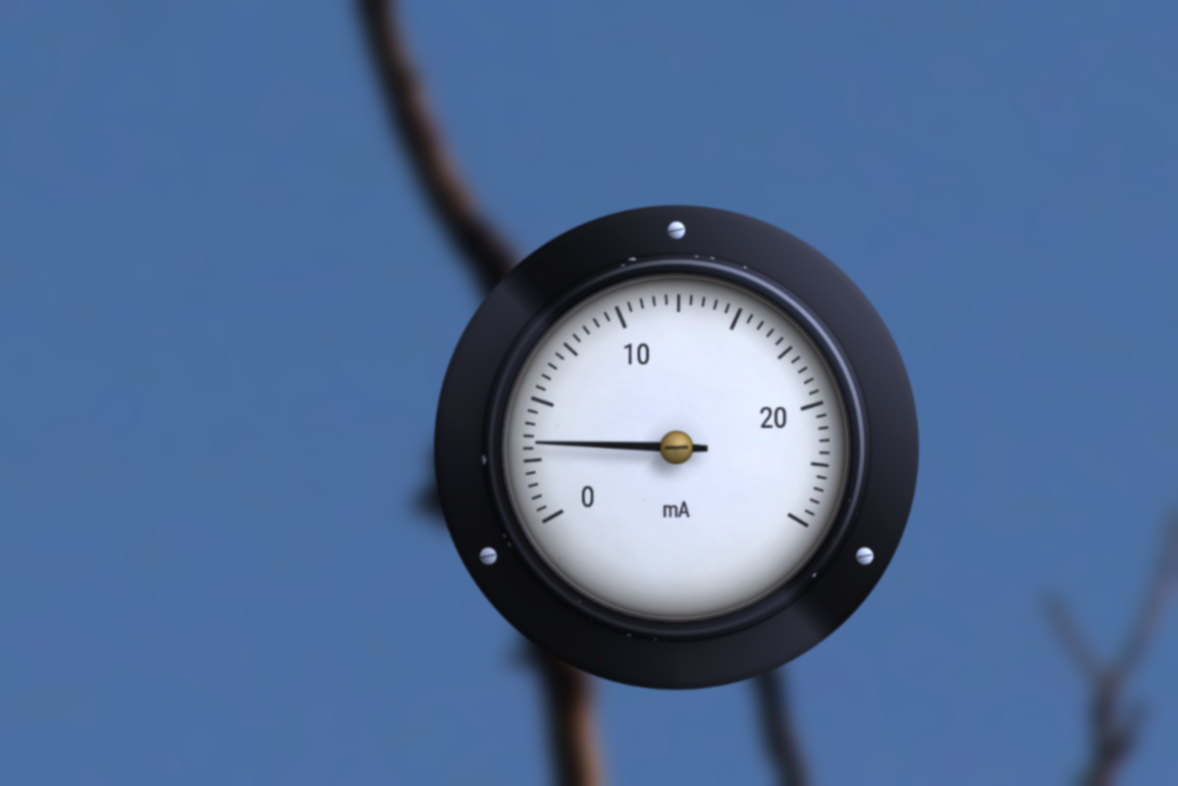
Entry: 3.25,mA
